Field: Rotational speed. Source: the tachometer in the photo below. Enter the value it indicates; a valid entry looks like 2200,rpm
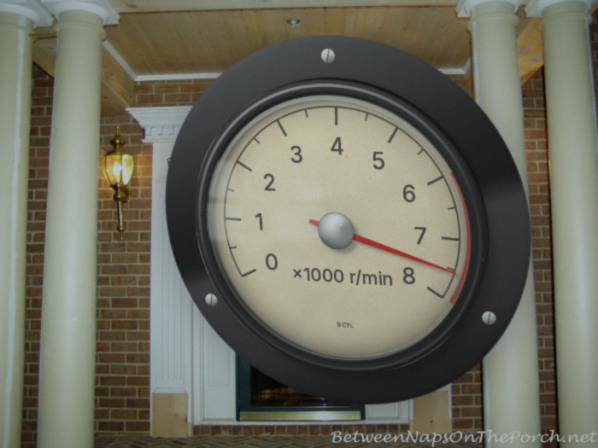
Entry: 7500,rpm
